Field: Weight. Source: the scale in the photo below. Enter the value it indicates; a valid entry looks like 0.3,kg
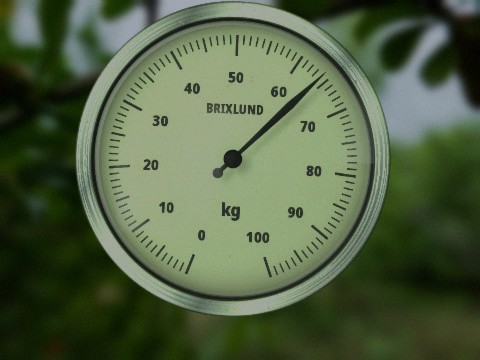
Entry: 64,kg
